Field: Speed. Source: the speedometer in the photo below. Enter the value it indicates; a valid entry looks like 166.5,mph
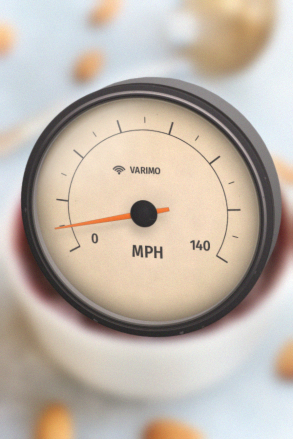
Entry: 10,mph
